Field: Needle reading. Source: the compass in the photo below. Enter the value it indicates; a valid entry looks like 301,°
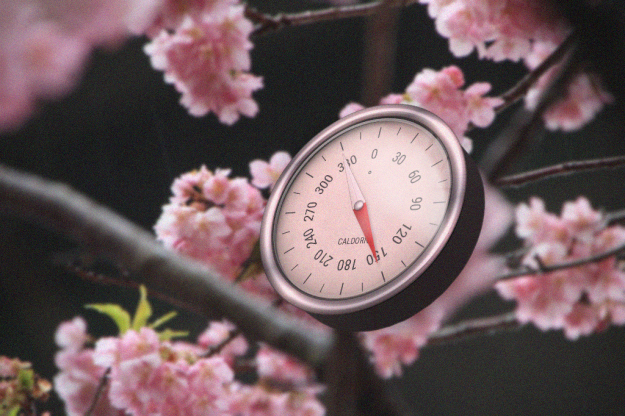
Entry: 150,°
